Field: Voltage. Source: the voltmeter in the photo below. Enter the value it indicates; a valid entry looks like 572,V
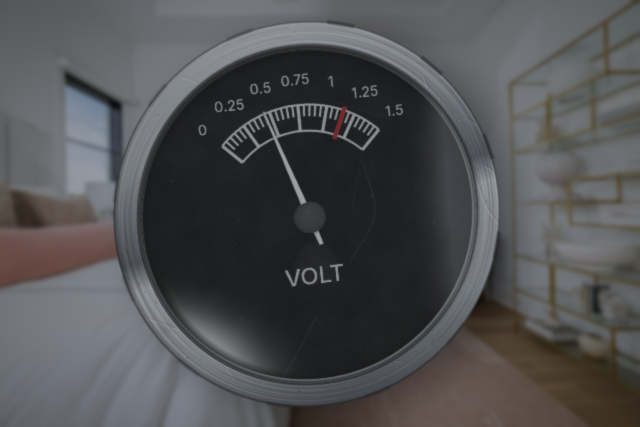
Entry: 0.45,V
